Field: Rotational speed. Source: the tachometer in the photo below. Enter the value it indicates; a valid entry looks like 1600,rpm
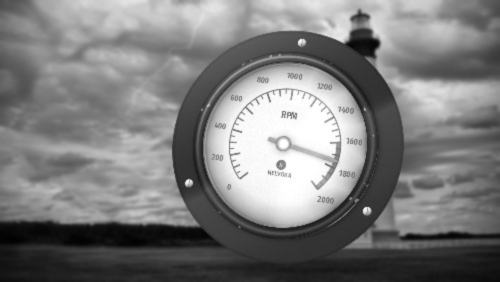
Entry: 1750,rpm
